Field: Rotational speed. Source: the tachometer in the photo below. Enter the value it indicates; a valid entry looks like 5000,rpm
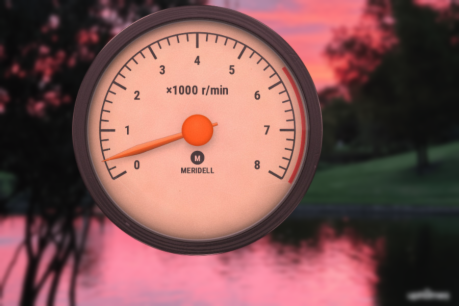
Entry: 400,rpm
